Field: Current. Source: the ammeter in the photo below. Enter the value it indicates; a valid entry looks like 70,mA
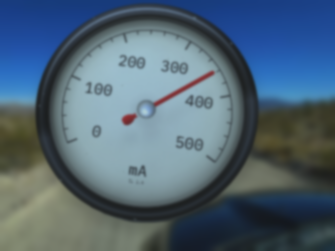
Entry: 360,mA
